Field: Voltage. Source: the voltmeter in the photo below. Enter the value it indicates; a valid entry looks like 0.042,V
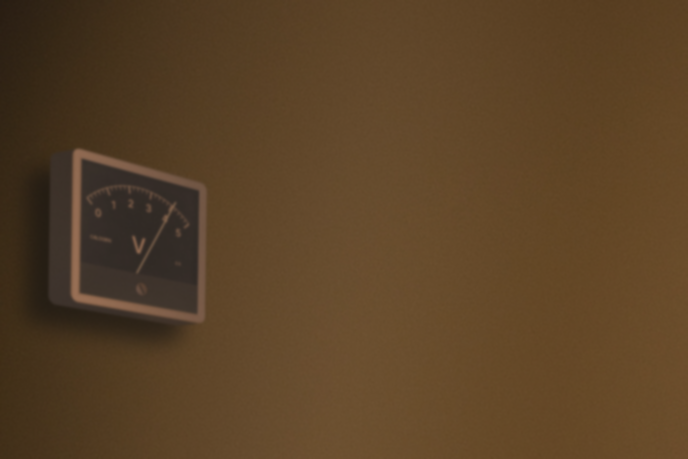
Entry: 4,V
